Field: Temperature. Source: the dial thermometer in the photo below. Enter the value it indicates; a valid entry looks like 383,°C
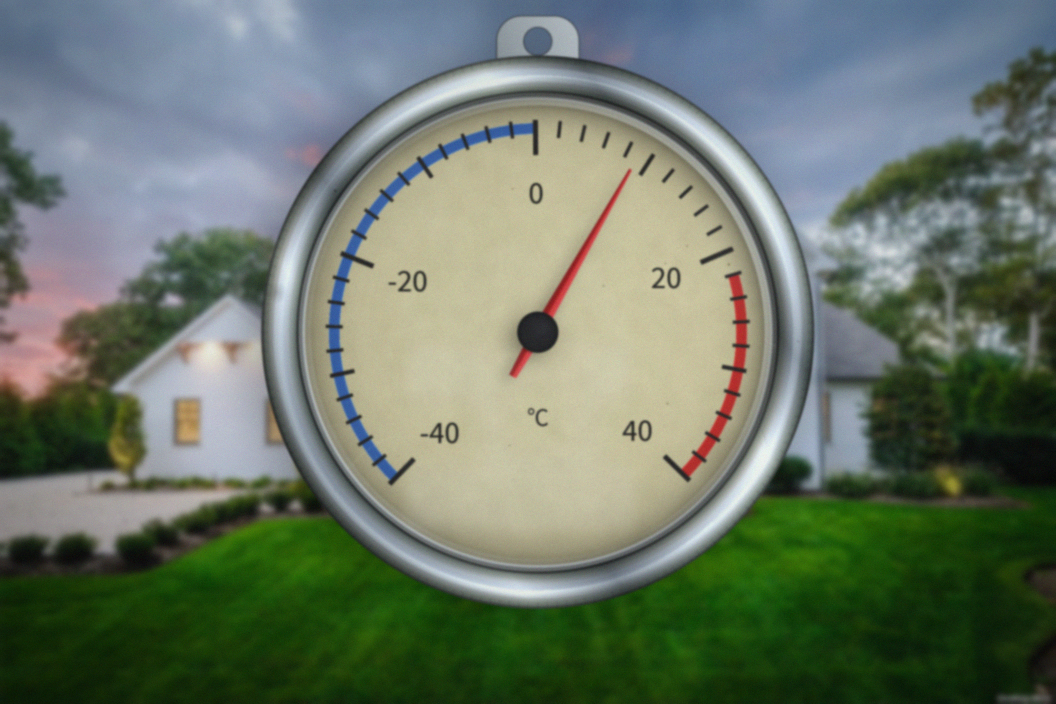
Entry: 9,°C
